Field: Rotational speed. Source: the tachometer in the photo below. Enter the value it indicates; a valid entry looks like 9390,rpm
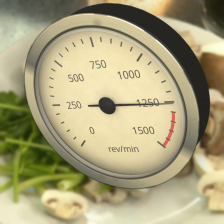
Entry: 1250,rpm
